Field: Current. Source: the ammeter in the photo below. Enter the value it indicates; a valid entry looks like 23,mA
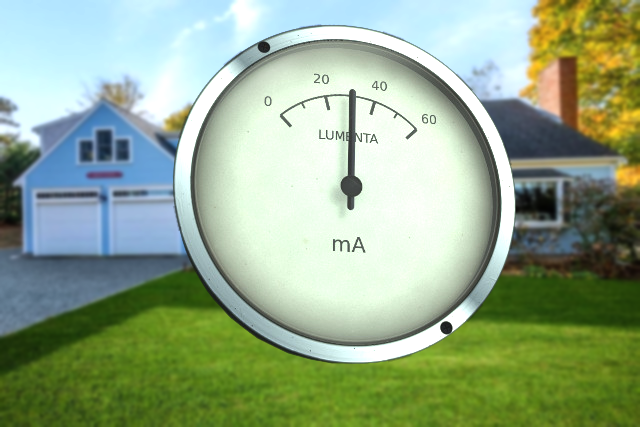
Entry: 30,mA
